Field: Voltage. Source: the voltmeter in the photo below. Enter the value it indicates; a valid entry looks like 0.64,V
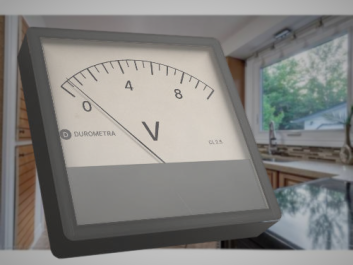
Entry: 0.5,V
